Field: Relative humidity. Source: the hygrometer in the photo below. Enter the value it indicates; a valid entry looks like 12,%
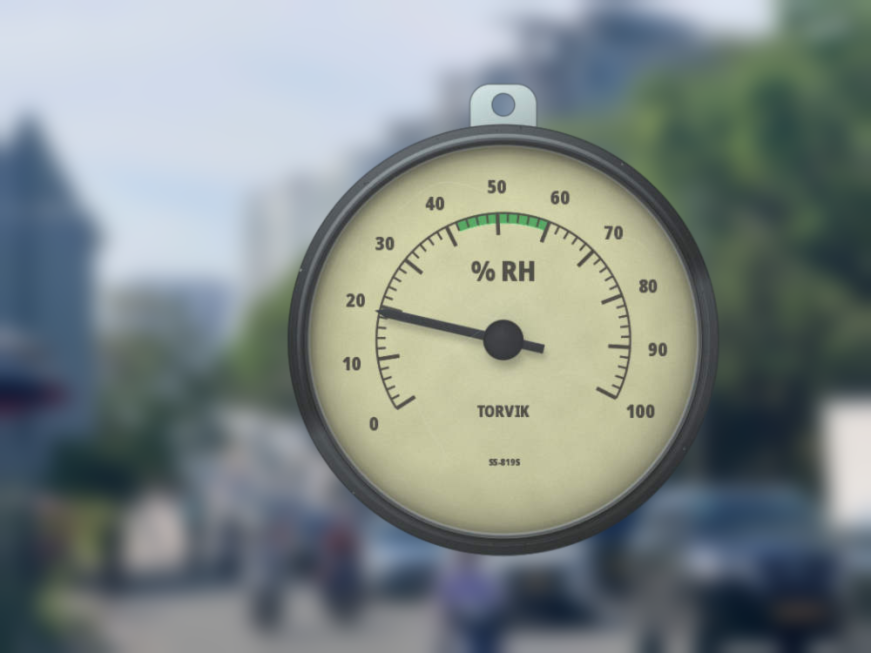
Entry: 19,%
